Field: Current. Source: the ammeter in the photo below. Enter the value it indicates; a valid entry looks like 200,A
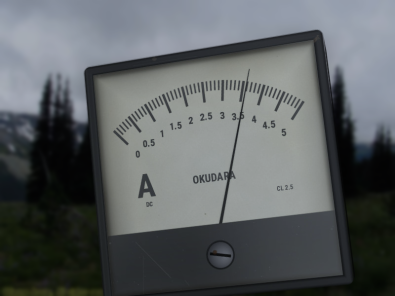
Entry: 3.6,A
